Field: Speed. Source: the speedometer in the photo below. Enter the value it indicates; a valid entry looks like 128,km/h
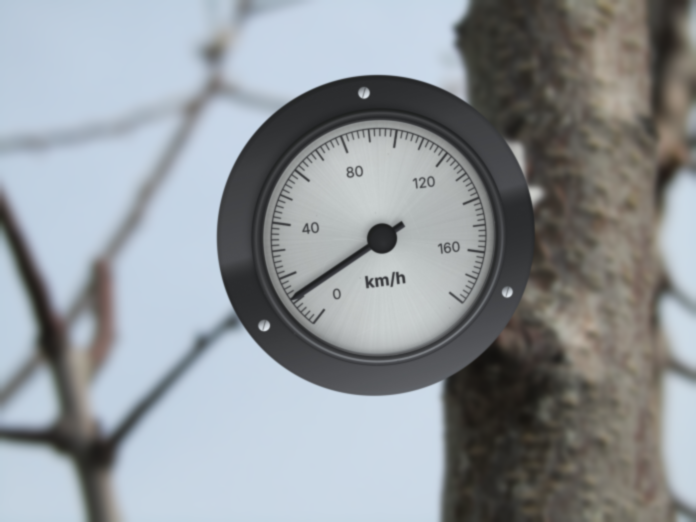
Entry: 12,km/h
